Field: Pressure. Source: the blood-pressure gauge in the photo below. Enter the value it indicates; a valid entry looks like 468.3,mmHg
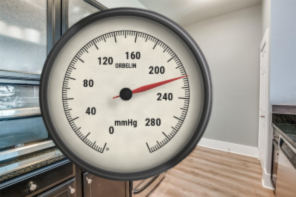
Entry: 220,mmHg
